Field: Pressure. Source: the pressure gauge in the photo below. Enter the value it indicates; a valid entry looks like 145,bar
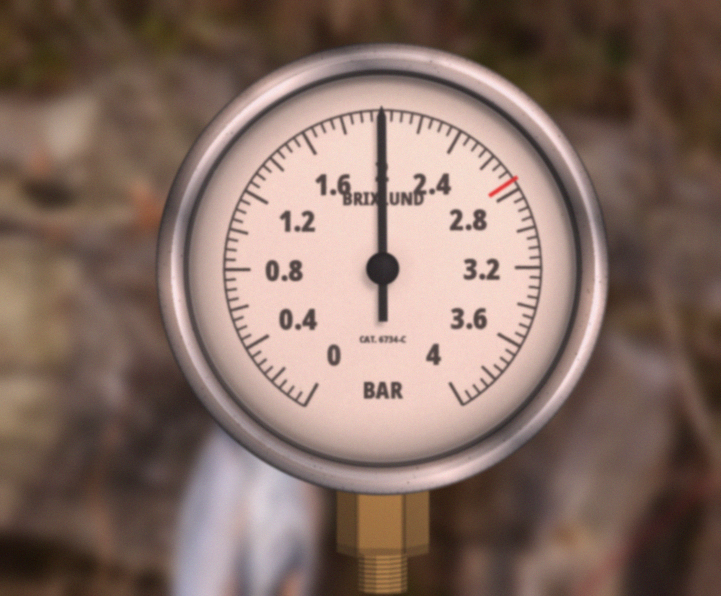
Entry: 2,bar
